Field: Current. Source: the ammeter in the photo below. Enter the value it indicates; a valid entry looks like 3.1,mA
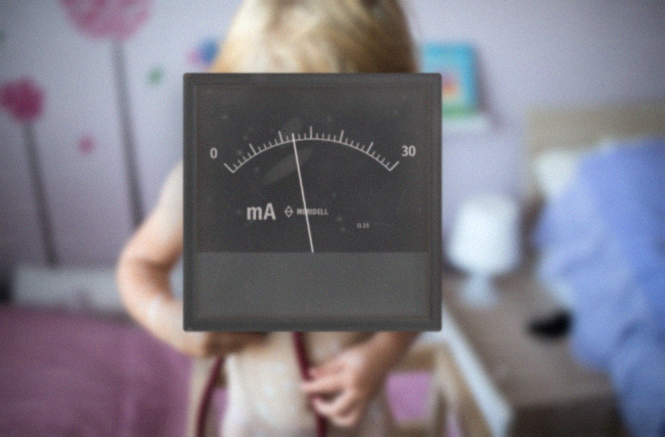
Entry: 12,mA
